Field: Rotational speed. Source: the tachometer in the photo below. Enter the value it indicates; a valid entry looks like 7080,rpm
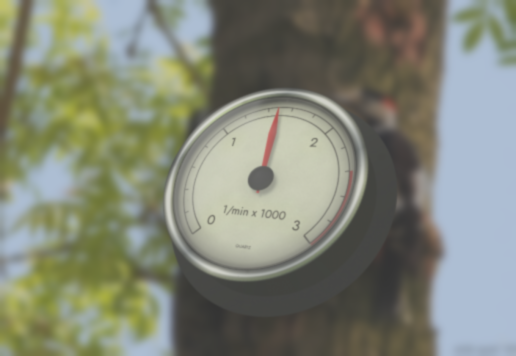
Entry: 1500,rpm
